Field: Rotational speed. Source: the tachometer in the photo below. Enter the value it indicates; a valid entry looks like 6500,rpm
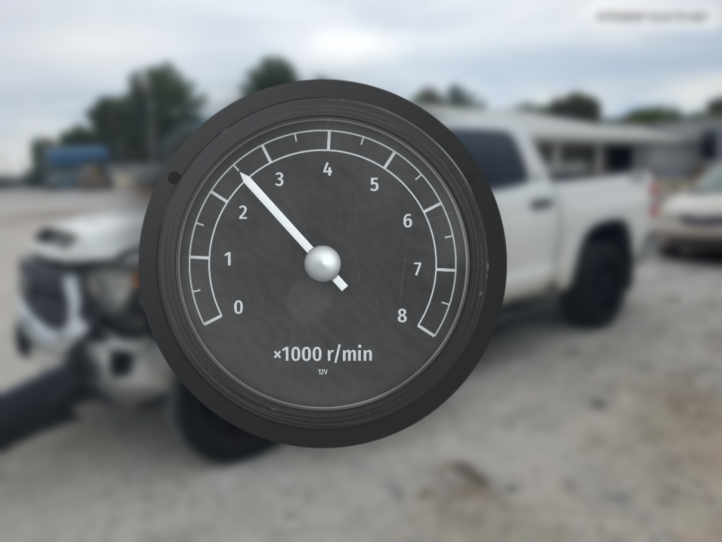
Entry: 2500,rpm
